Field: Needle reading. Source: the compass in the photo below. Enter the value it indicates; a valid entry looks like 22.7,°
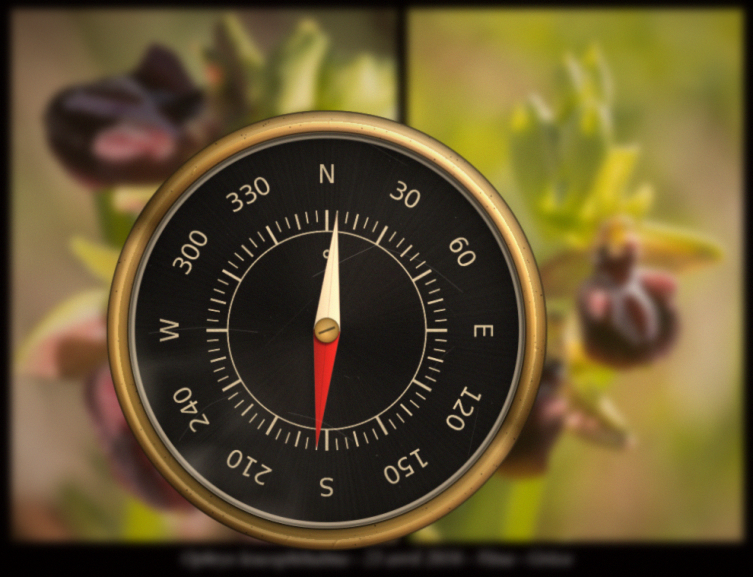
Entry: 185,°
